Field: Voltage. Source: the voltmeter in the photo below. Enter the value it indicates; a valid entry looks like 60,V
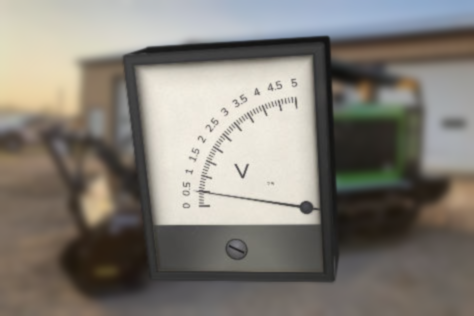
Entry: 0.5,V
